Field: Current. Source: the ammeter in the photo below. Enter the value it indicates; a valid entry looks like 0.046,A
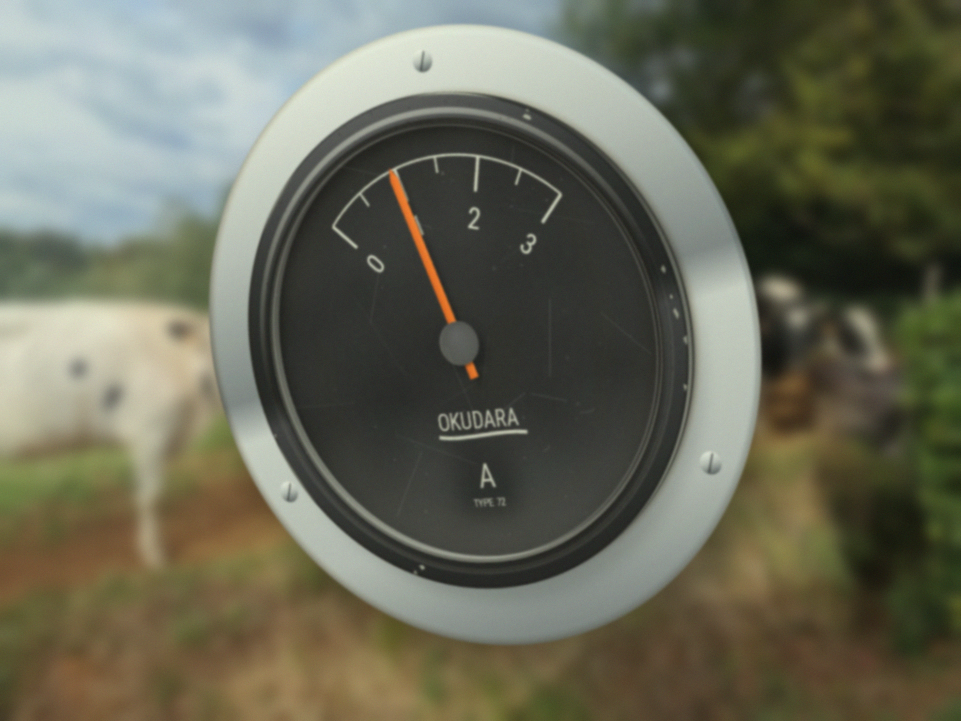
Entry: 1,A
